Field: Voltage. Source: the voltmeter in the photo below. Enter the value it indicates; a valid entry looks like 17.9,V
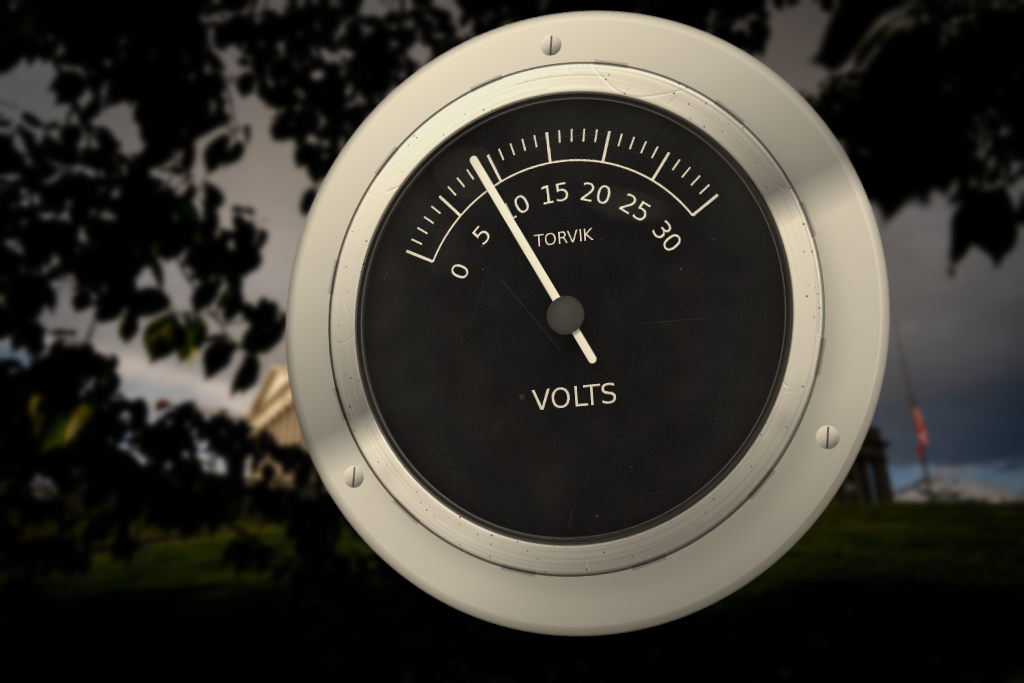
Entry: 9,V
